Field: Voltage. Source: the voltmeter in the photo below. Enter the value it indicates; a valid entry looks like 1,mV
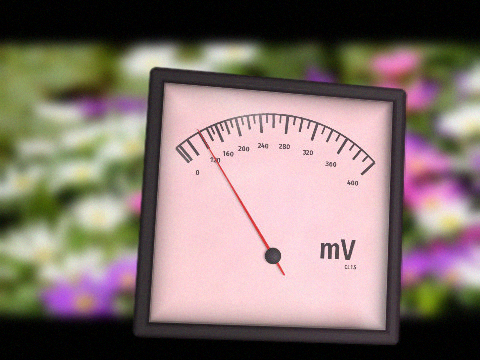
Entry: 120,mV
